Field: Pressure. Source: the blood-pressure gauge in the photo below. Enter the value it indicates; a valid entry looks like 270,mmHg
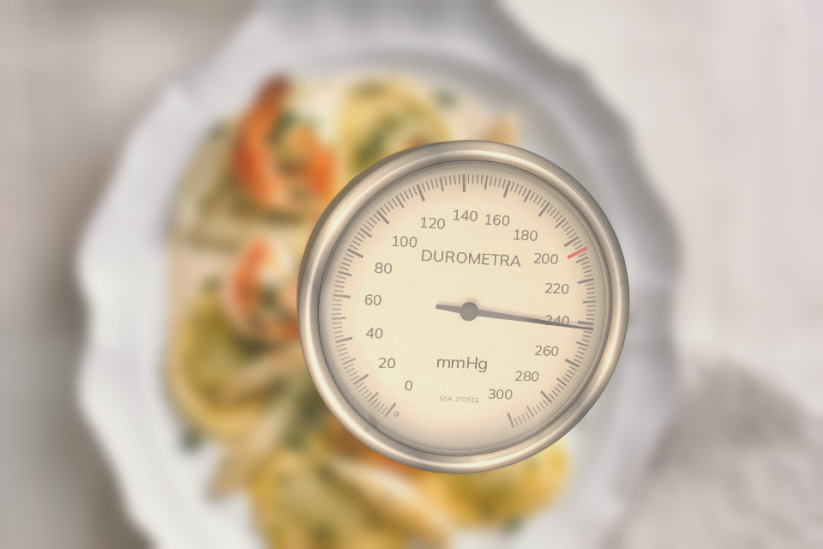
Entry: 242,mmHg
